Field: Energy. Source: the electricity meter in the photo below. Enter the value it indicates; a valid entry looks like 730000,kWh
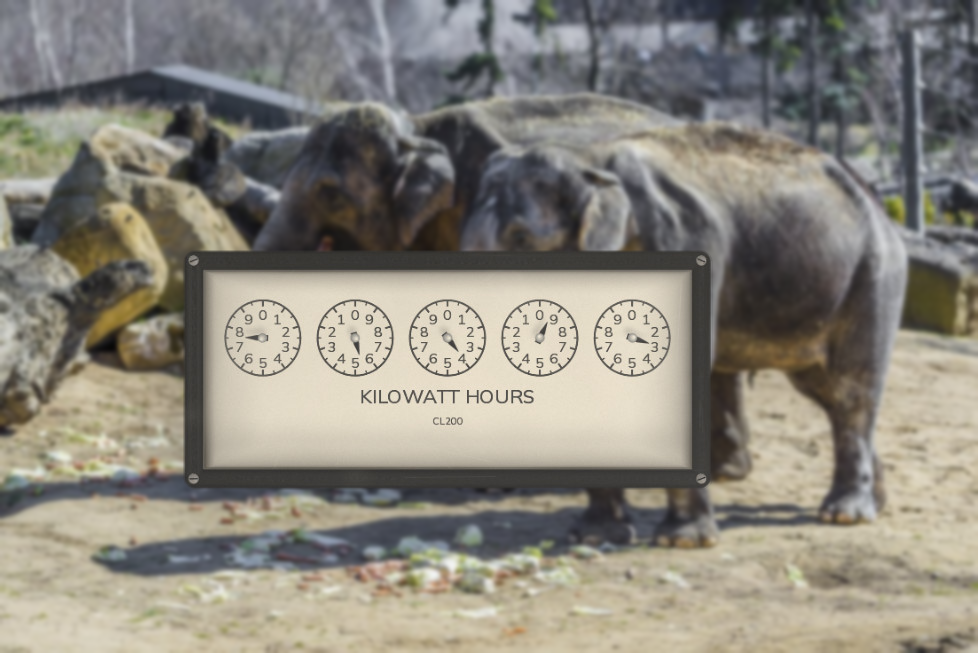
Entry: 75393,kWh
